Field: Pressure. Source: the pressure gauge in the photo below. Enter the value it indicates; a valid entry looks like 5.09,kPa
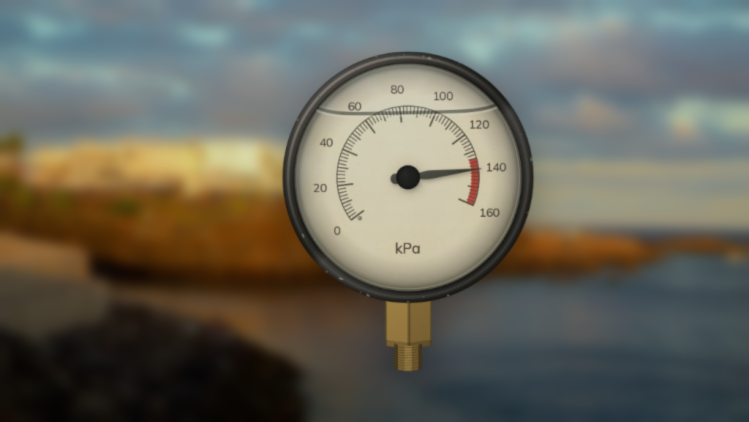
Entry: 140,kPa
